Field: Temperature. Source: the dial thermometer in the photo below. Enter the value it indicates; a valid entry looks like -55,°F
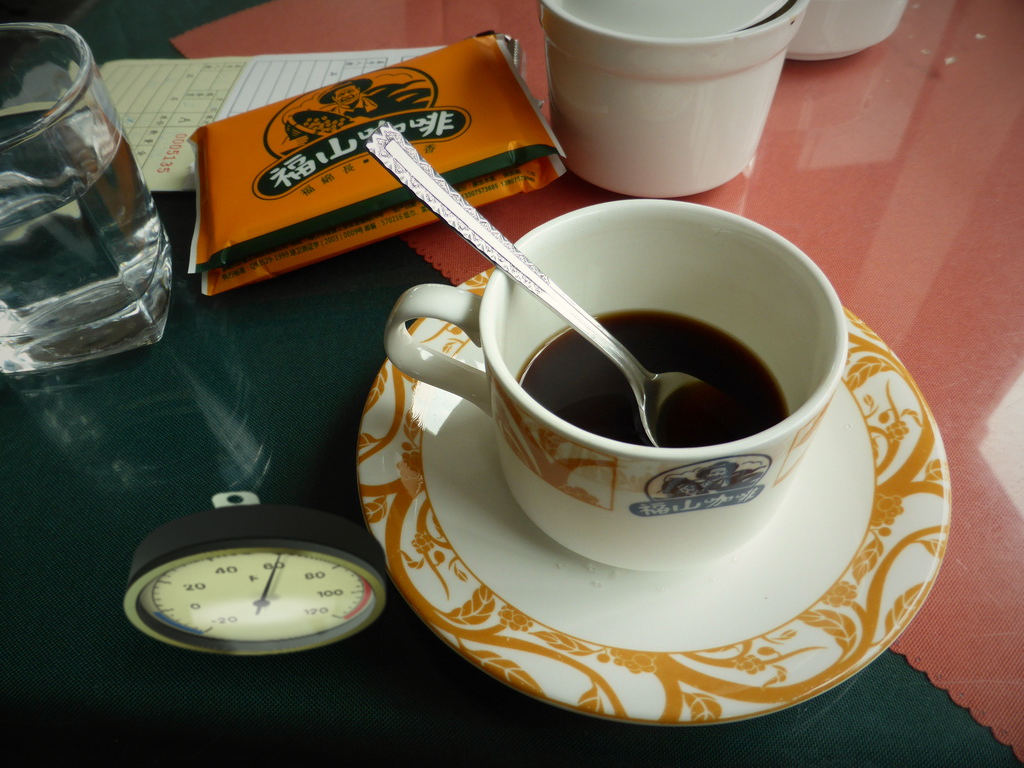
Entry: 60,°F
